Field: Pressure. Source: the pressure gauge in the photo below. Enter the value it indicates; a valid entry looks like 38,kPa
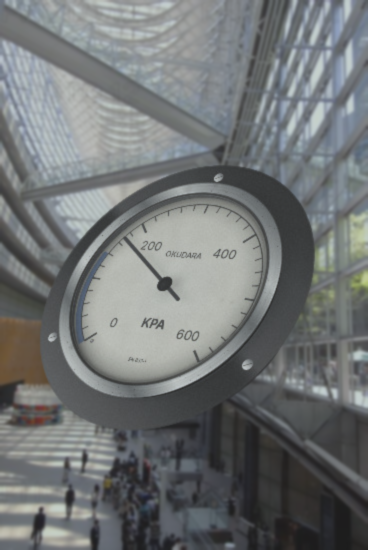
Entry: 170,kPa
